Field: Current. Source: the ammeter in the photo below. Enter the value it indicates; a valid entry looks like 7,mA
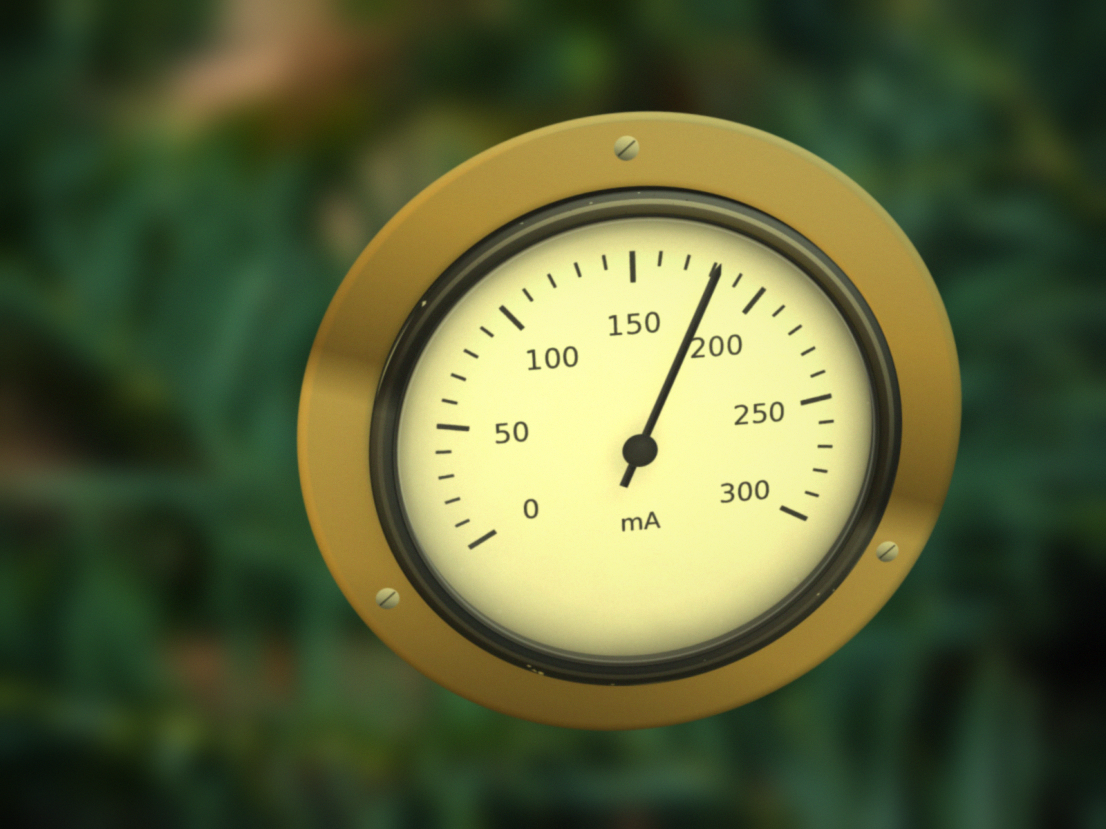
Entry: 180,mA
